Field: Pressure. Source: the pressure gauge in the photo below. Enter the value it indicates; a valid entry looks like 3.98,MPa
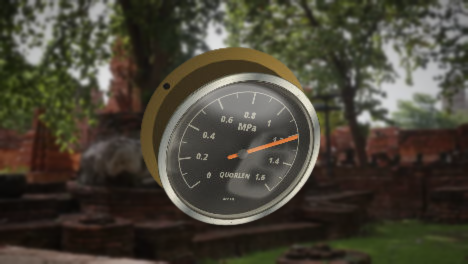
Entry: 1.2,MPa
